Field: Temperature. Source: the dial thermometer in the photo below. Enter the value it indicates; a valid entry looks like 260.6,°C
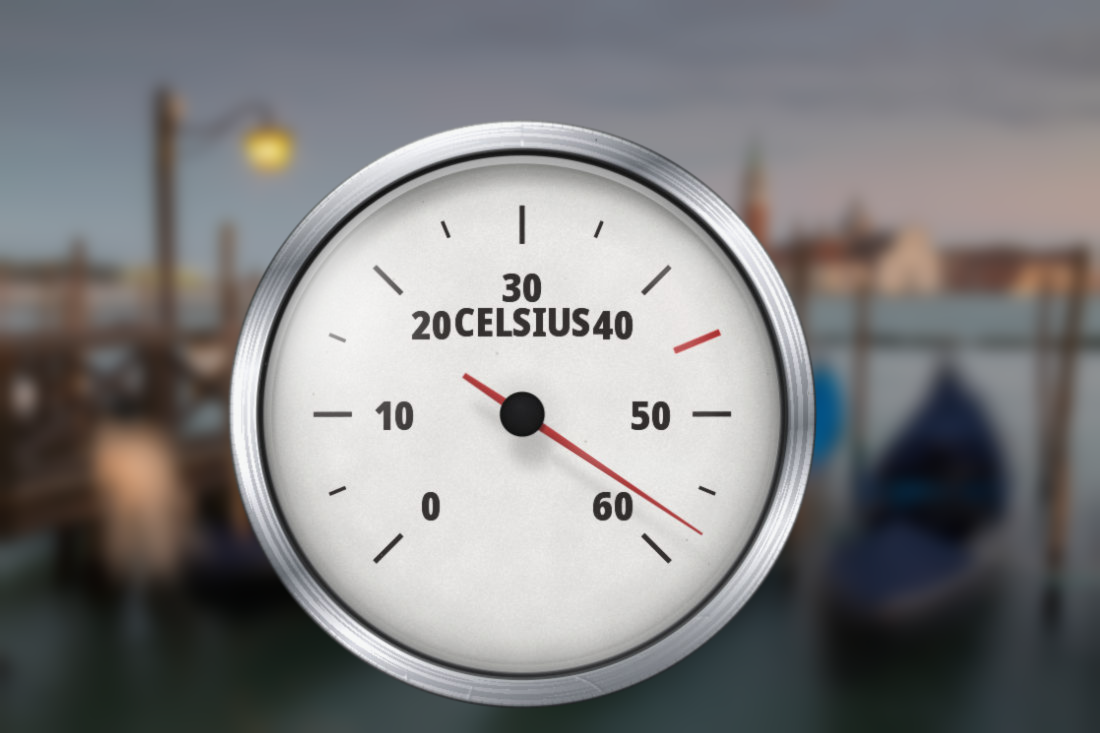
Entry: 57.5,°C
